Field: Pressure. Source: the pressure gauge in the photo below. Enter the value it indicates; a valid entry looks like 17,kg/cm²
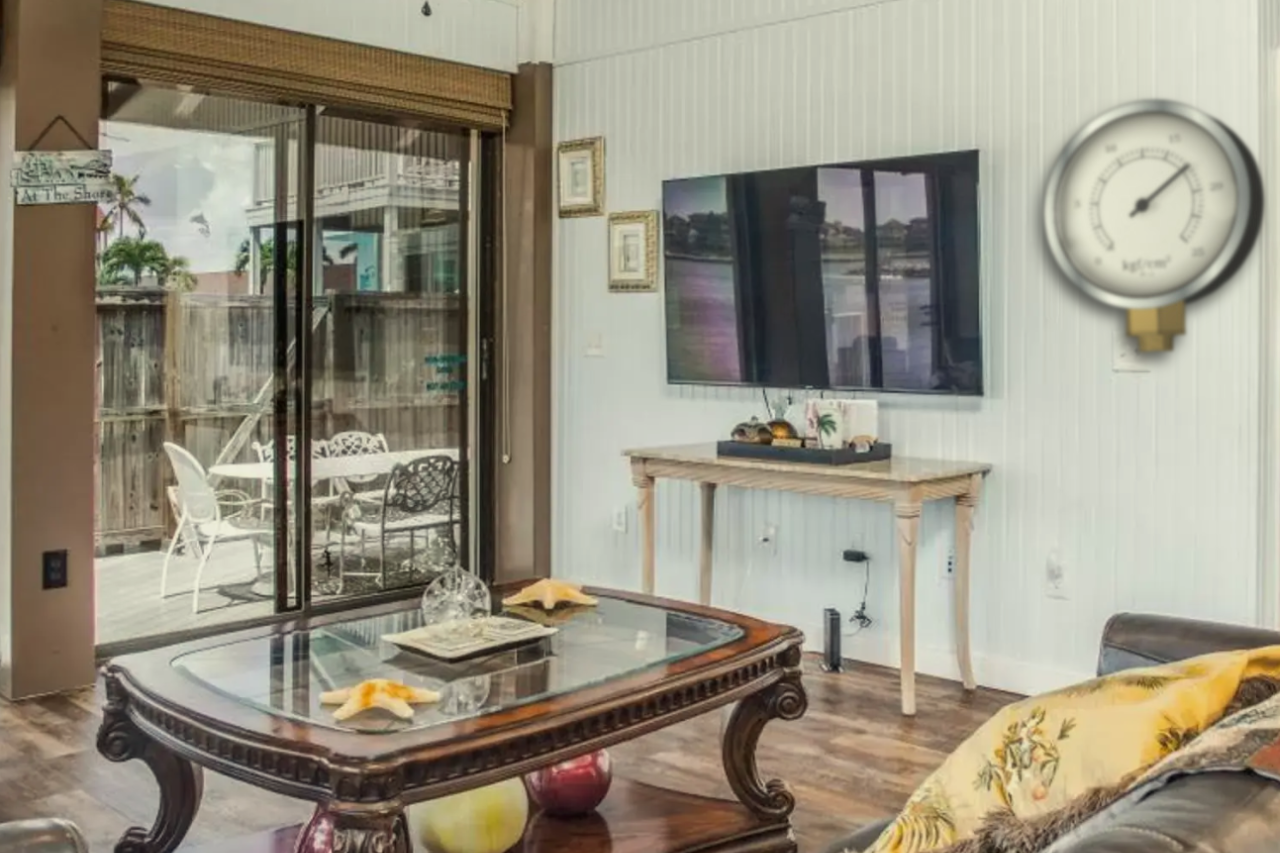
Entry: 17.5,kg/cm²
